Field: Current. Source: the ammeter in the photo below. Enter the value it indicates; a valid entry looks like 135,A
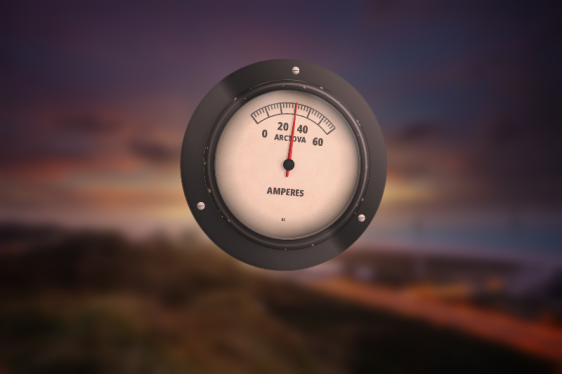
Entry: 30,A
